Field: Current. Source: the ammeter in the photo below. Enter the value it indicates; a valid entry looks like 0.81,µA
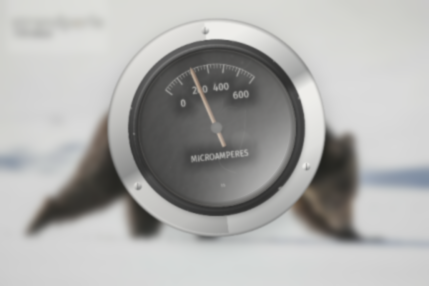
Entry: 200,µA
